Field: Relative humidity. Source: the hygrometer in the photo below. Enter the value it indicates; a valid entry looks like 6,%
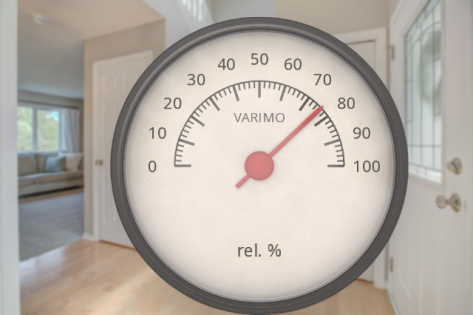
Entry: 76,%
